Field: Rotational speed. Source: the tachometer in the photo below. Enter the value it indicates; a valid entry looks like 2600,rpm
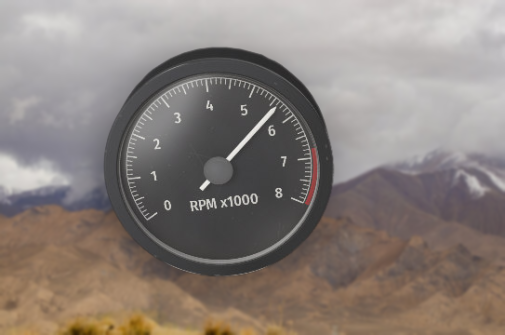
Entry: 5600,rpm
